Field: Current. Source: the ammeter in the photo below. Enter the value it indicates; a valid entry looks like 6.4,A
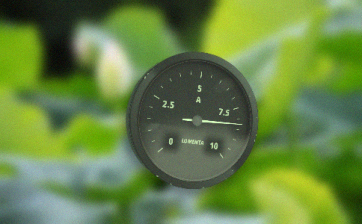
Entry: 8.25,A
